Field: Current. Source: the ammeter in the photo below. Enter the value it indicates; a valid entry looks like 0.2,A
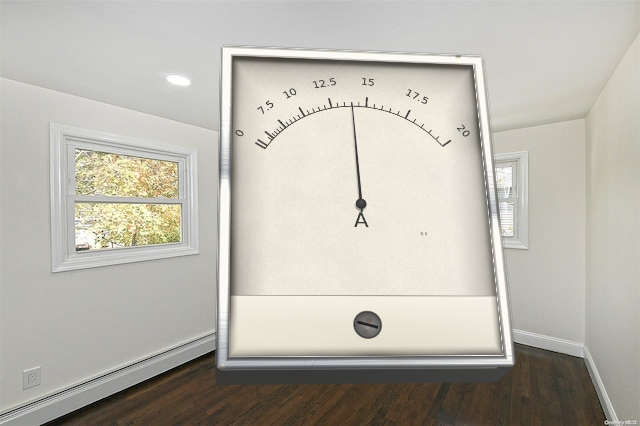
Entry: 14,A
